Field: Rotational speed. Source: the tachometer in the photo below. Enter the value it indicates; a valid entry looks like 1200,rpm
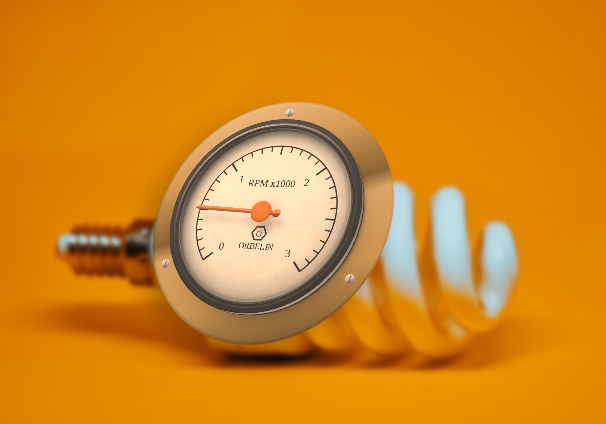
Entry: 500,rpm
